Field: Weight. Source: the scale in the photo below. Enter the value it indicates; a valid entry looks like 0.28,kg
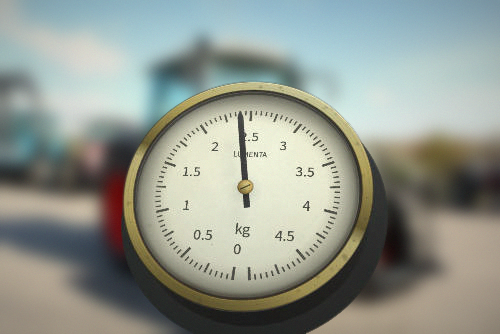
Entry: 2.4,kg
